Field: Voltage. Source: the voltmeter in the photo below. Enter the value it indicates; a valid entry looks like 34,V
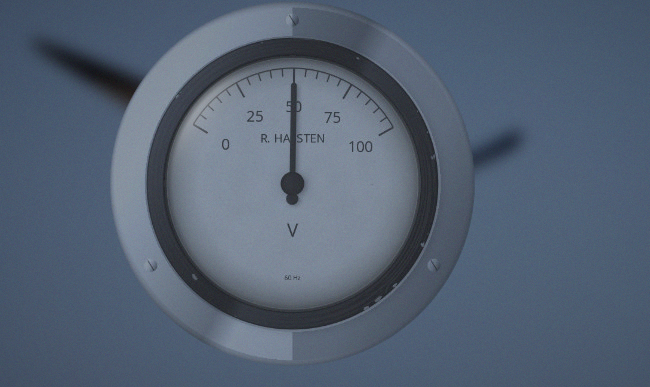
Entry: 50,V
